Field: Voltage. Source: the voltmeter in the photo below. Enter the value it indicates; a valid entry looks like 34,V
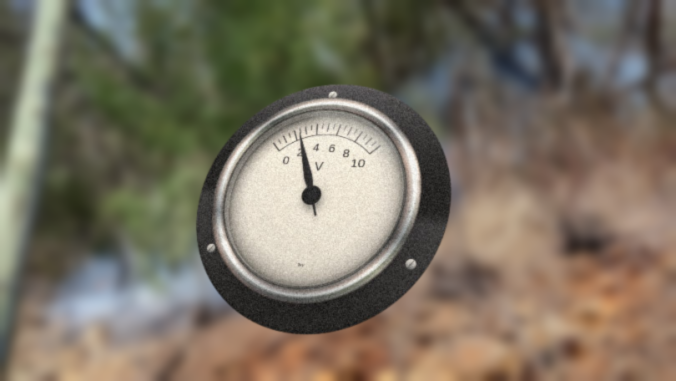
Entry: 2.5,V
